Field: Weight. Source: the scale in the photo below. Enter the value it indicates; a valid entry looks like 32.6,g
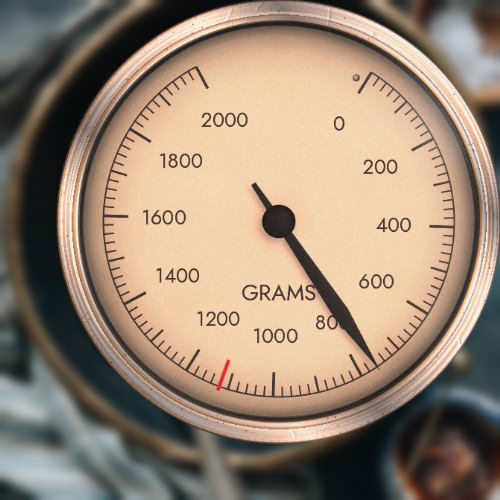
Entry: 760,g
